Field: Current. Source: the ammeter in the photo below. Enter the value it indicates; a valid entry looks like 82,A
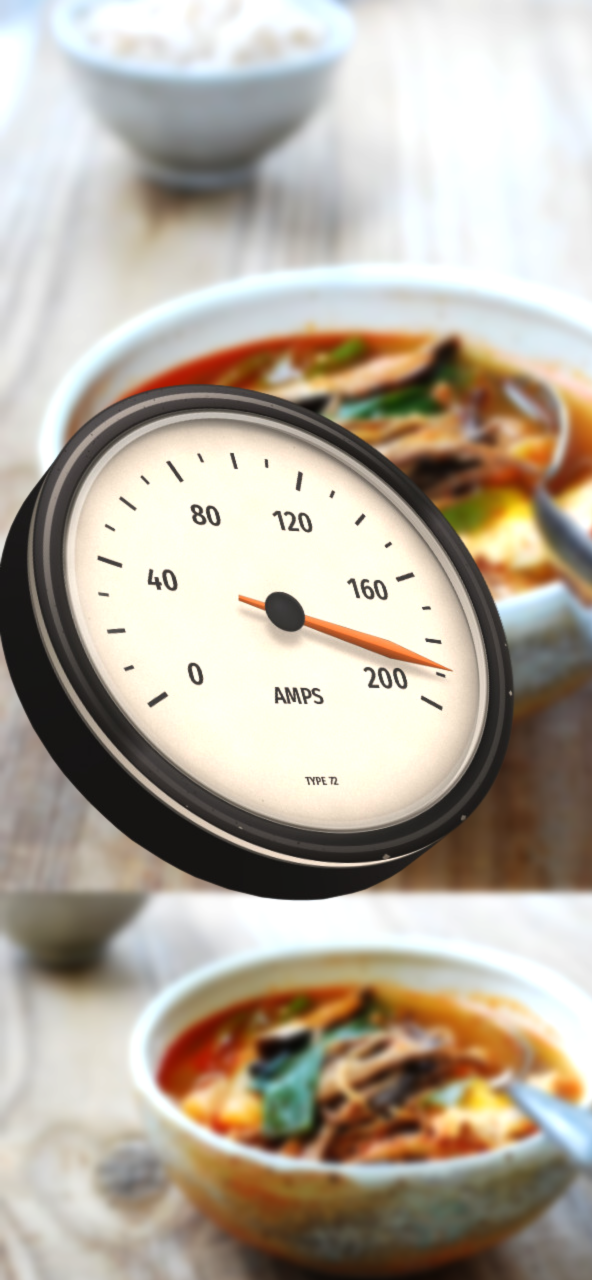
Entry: 190,A
